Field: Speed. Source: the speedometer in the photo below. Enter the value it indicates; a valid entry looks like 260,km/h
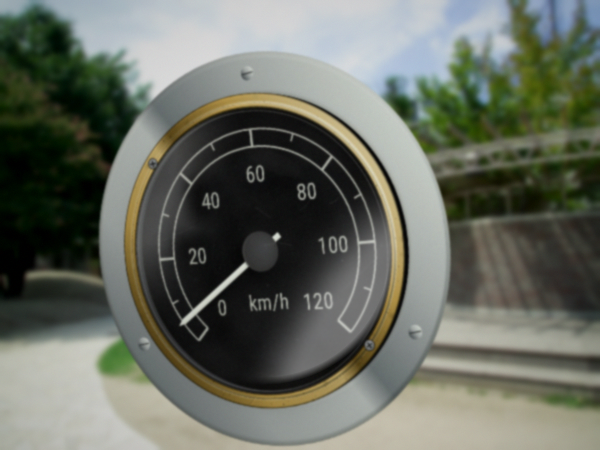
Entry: 5,km/h
